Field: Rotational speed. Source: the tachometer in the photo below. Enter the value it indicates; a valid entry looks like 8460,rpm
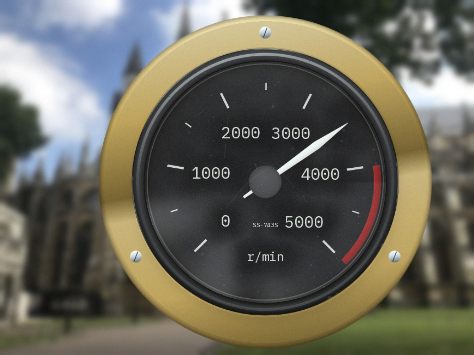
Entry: 3500,rpm
